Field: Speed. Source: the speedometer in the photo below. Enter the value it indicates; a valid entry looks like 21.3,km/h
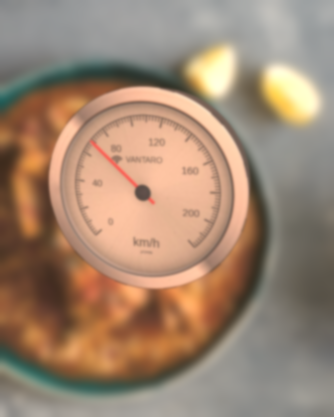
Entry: 70,km/h
